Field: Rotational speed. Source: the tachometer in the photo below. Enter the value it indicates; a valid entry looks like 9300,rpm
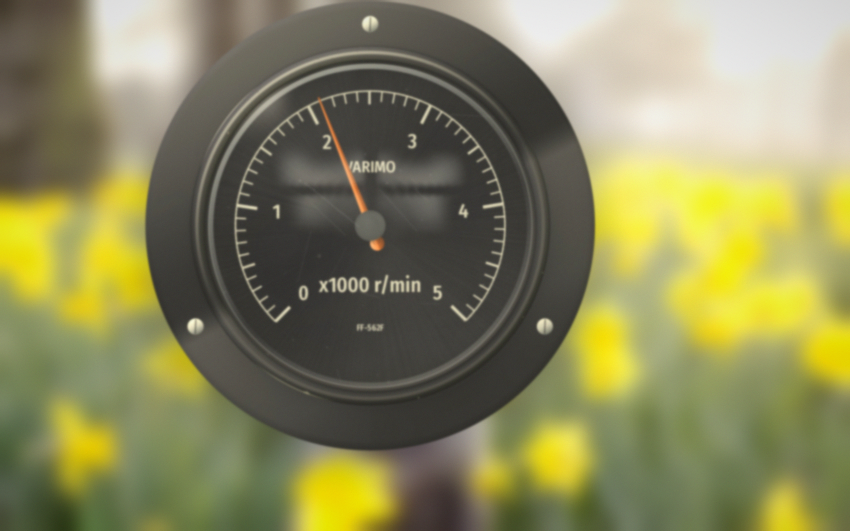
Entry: 2100,rpm
